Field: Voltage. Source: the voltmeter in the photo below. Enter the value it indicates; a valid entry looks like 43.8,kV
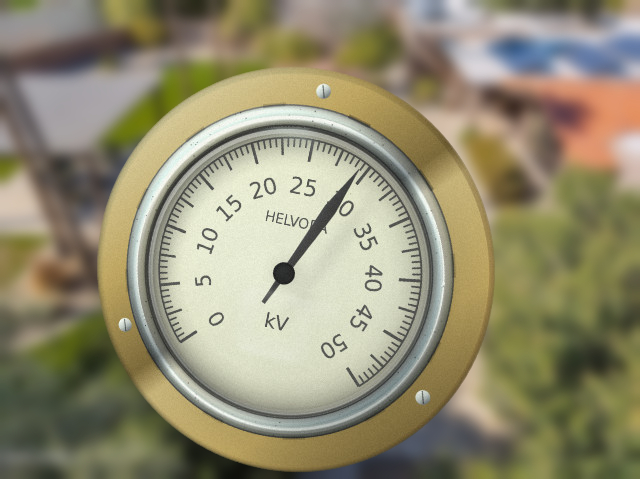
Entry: 29.5,kV
